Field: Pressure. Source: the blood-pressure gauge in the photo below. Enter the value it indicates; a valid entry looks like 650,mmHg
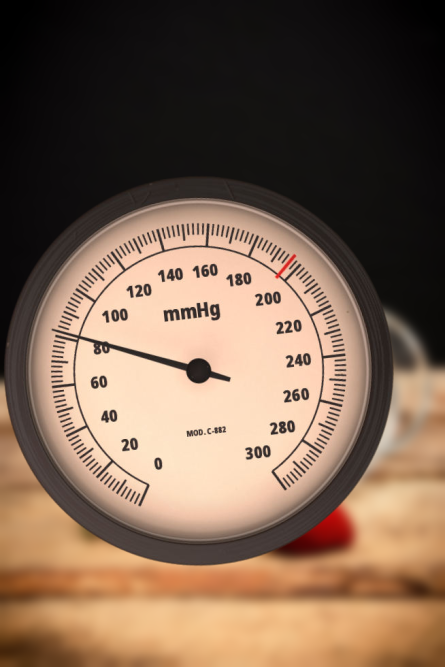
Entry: 82,mmHg
